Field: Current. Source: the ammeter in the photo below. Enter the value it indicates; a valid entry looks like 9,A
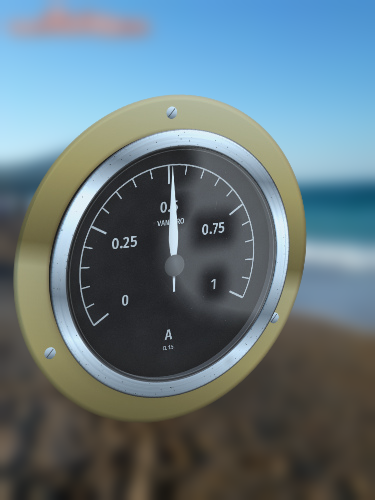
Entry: 0.5,A
